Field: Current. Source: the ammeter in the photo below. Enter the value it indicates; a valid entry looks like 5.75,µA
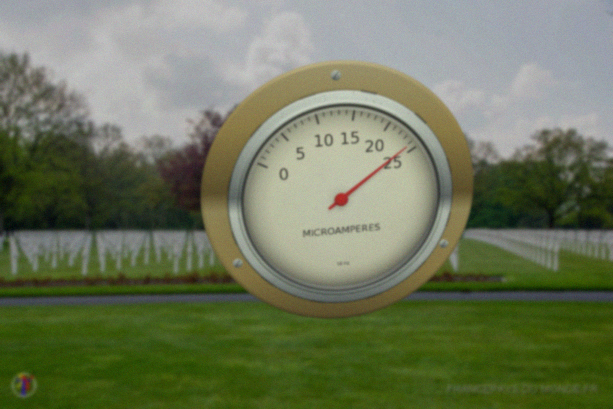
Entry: 24,µA
